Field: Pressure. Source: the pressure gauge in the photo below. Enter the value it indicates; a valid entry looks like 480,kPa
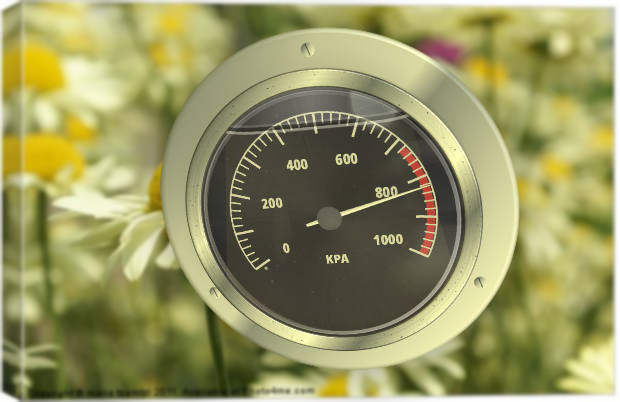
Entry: 820,kPa
